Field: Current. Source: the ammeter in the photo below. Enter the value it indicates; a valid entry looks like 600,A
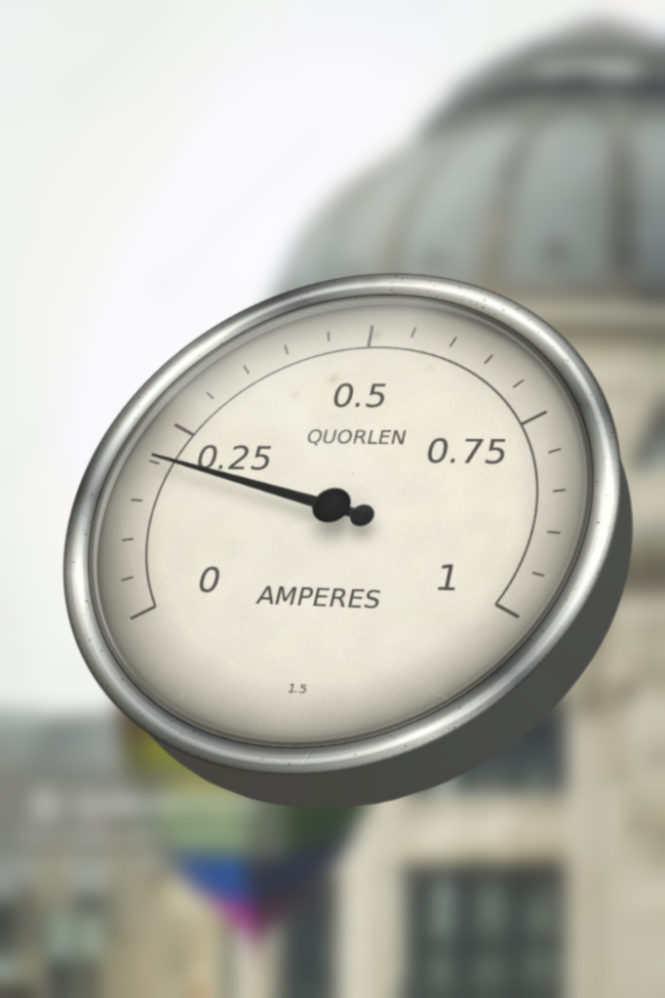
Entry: 0.2,A
